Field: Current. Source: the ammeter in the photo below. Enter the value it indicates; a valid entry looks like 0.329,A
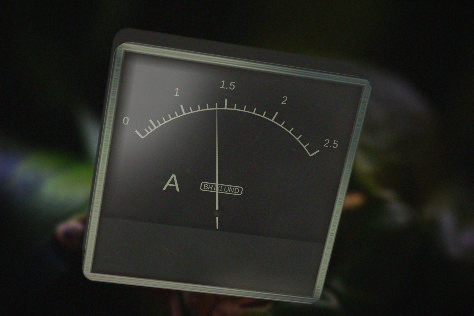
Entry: 1.4,A
